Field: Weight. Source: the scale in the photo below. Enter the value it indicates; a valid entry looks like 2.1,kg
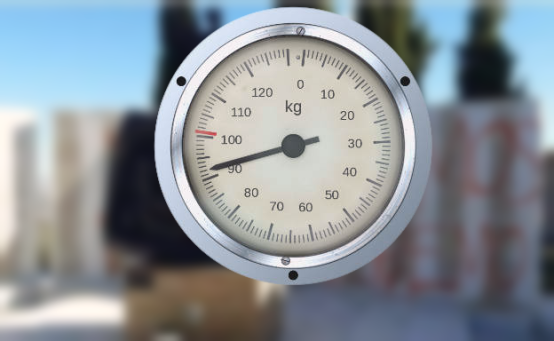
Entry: 92,kg
